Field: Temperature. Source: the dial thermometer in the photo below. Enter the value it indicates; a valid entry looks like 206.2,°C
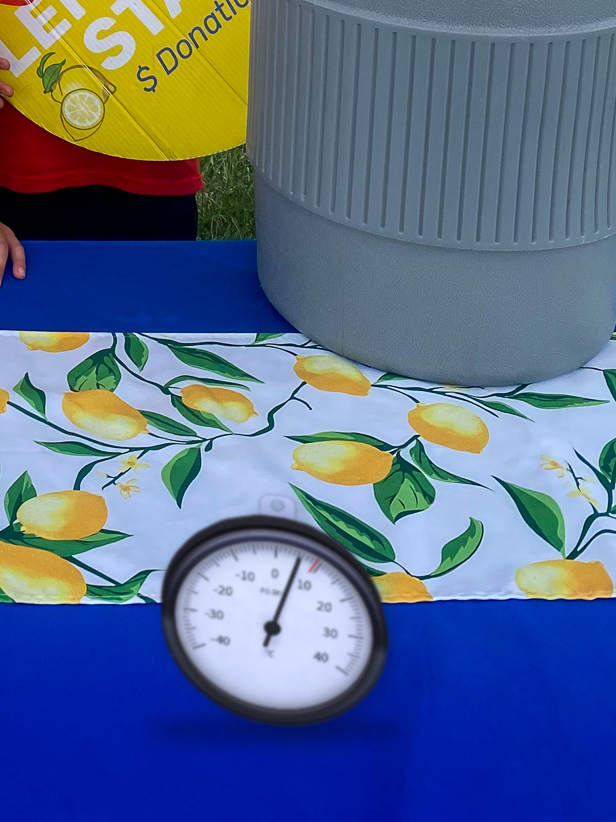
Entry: 5,°C
